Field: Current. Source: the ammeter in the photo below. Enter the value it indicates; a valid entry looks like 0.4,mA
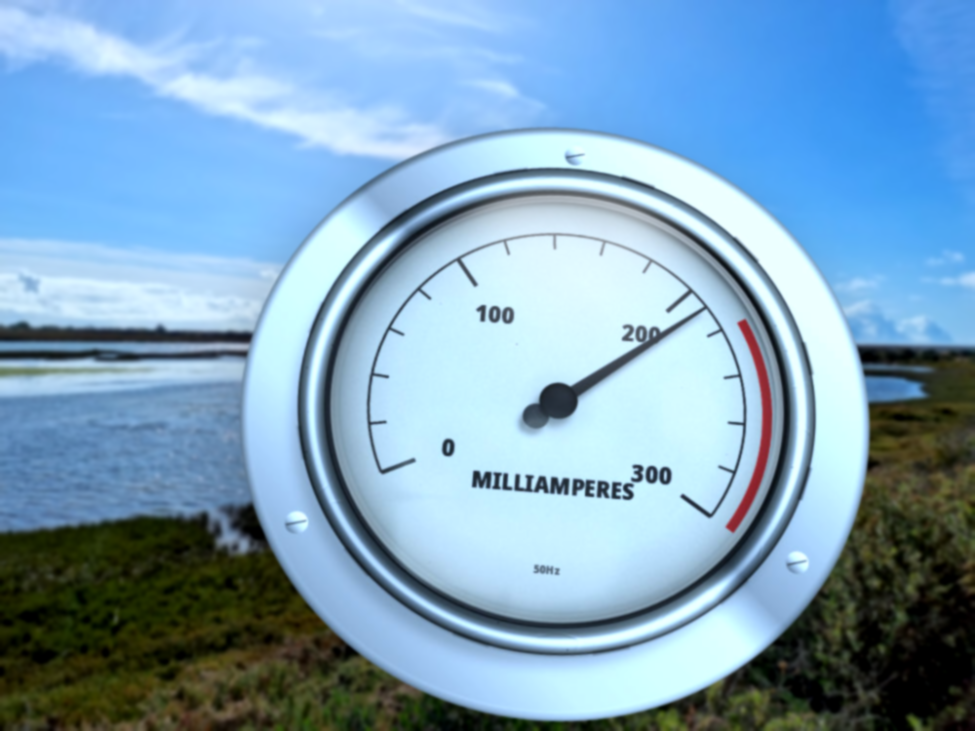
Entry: 210,mA
